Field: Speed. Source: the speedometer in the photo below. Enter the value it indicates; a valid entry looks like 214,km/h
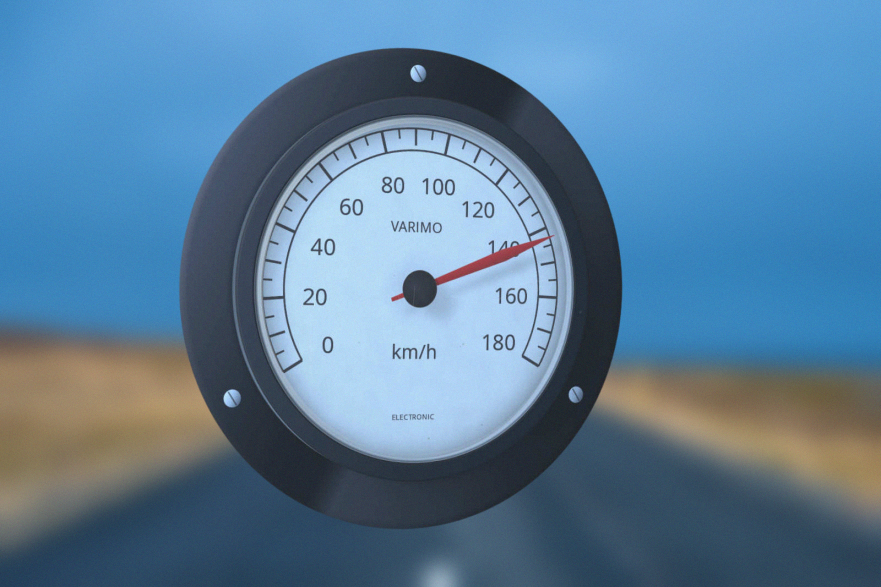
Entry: 142.5,km/h
